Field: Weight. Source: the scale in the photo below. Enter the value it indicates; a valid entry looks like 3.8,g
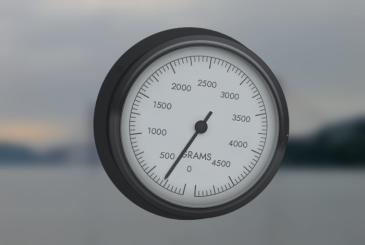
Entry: 300,g
